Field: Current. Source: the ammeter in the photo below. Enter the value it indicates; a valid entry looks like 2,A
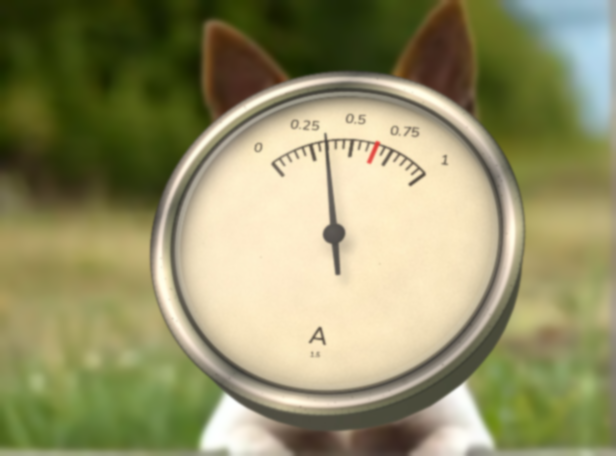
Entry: 0.35,A
